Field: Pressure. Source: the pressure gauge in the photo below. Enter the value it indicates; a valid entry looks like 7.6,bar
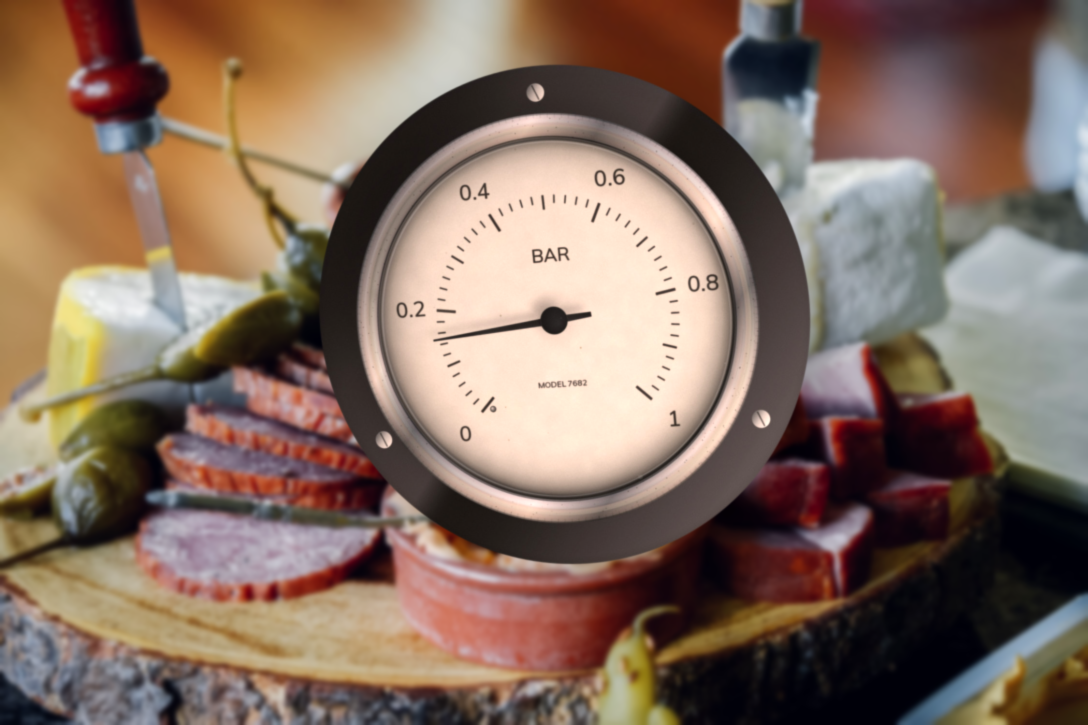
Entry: 0.15,bar
